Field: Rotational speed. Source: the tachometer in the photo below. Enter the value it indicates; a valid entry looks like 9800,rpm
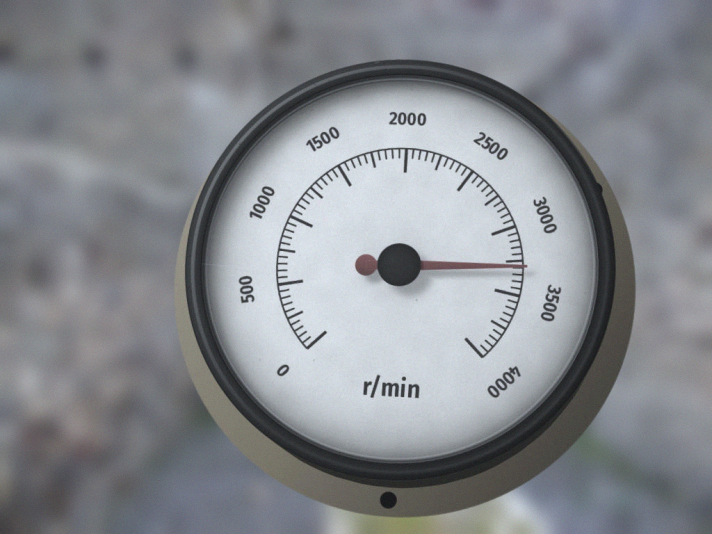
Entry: 3300,rpm
